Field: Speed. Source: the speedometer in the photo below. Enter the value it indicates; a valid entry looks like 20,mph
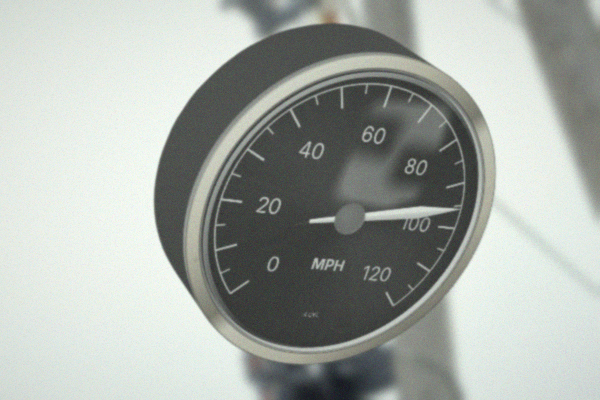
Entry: 95,mph
